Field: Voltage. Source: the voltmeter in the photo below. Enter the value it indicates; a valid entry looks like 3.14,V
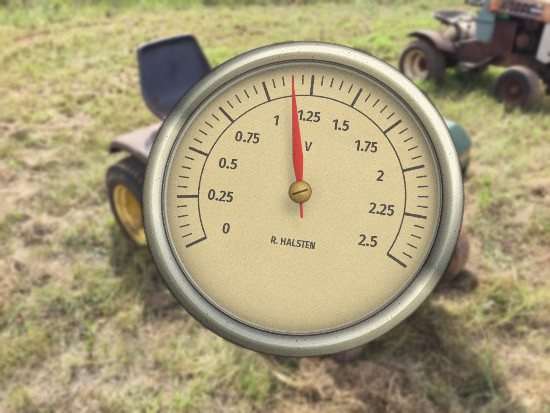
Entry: 1.15,V
